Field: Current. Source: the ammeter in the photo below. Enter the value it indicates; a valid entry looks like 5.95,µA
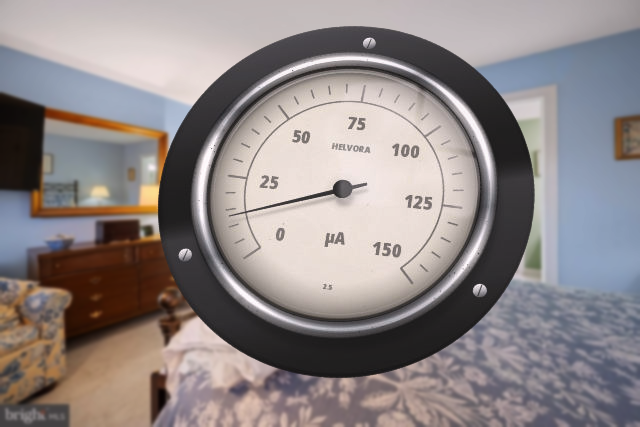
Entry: 12.5,µA
